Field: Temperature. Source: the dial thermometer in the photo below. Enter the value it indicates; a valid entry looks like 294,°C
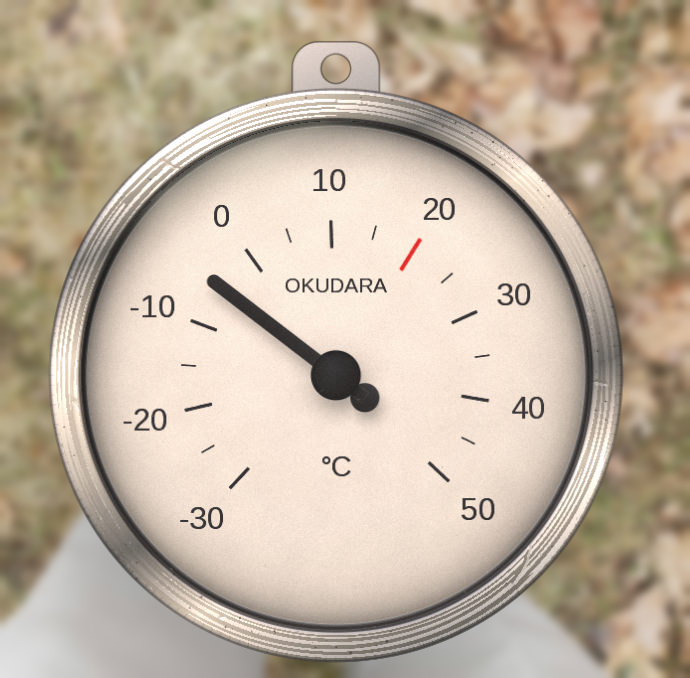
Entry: -5,°C
